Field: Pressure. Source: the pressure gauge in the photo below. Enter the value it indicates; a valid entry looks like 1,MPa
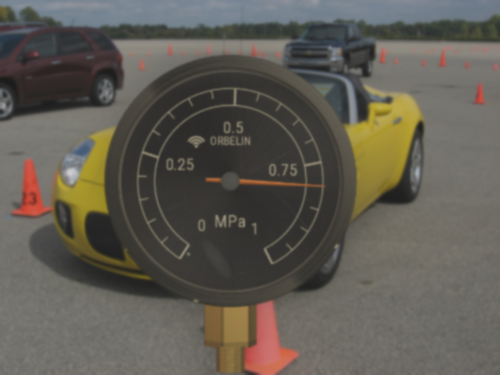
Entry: 0.8,MPa
